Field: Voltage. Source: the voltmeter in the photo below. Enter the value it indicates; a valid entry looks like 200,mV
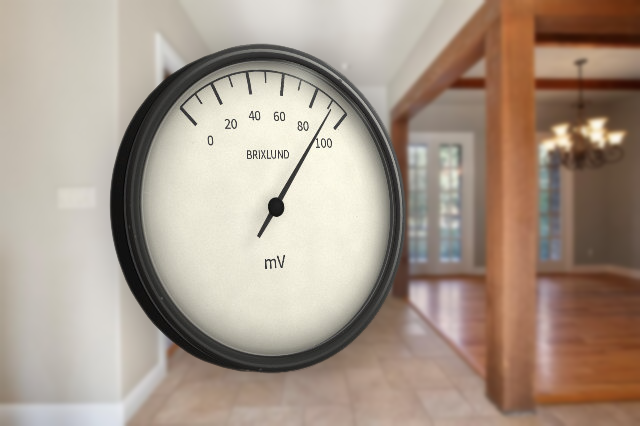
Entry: 90,mV
